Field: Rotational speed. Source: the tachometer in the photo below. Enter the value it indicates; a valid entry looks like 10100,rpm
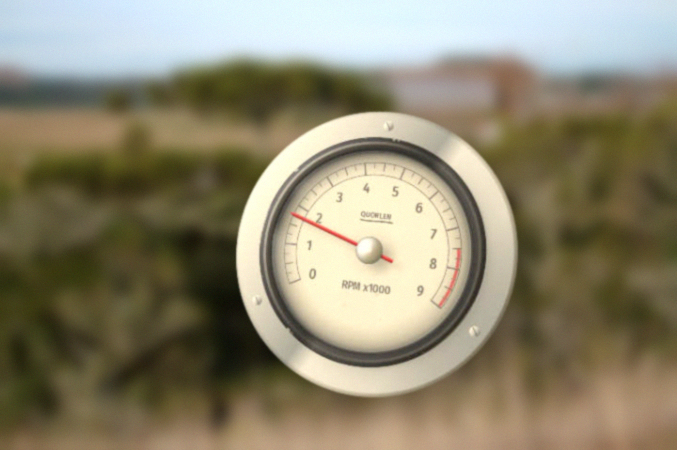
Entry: 1750,rpm
